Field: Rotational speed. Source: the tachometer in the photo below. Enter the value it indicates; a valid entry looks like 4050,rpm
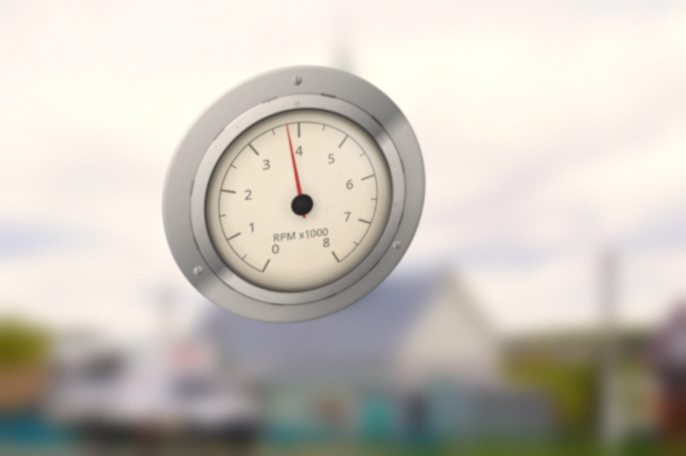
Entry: 3750,rpm
